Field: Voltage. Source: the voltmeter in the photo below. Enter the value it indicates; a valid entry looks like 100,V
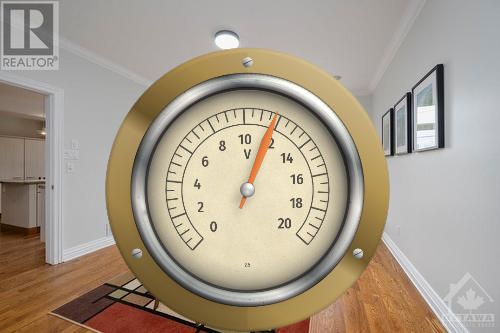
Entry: 11.75,V
